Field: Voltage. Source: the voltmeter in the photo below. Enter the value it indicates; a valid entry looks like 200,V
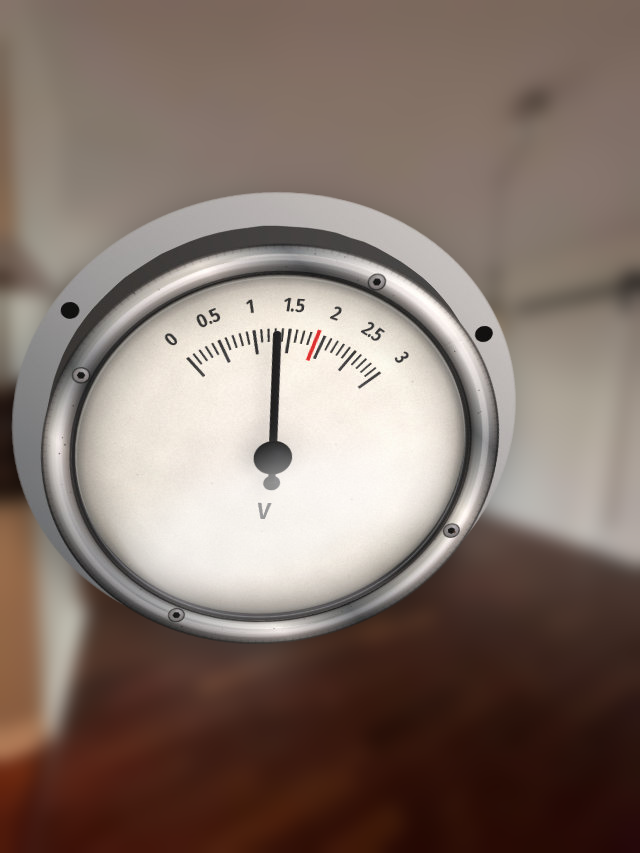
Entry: 1.3,V
